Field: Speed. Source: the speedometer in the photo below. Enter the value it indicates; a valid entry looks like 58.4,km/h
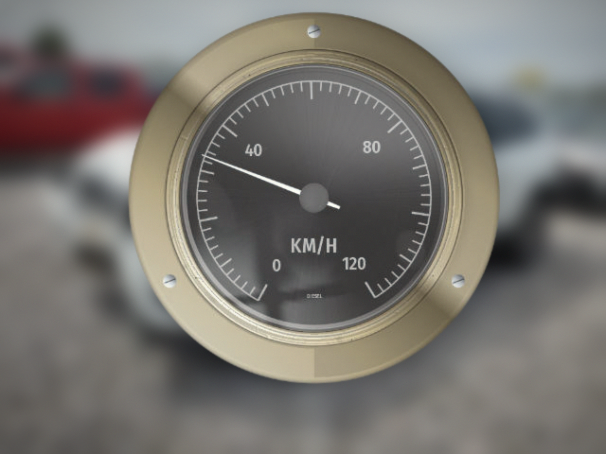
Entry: 33,km/h
